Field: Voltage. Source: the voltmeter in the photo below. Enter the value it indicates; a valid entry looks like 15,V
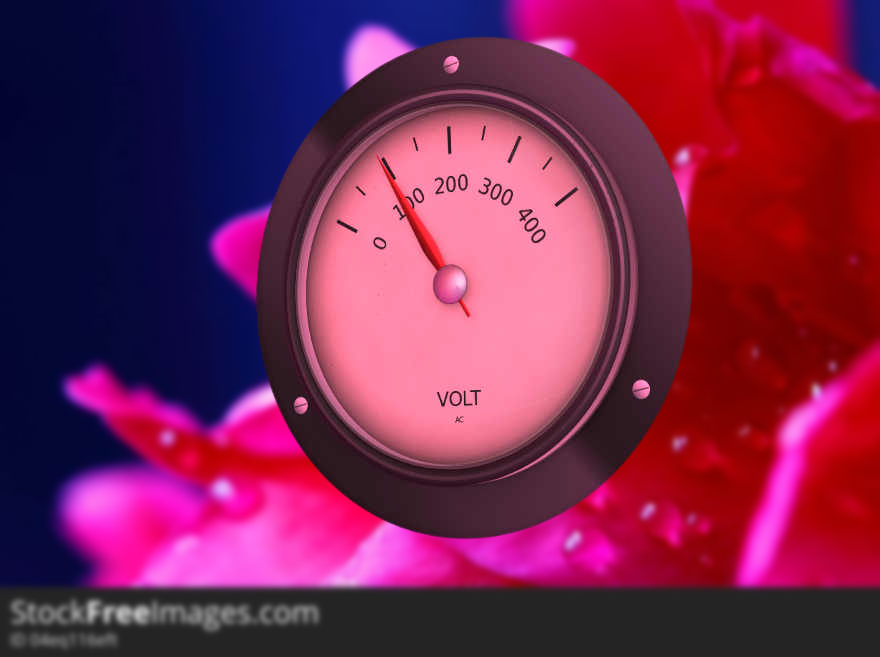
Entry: 100,V
